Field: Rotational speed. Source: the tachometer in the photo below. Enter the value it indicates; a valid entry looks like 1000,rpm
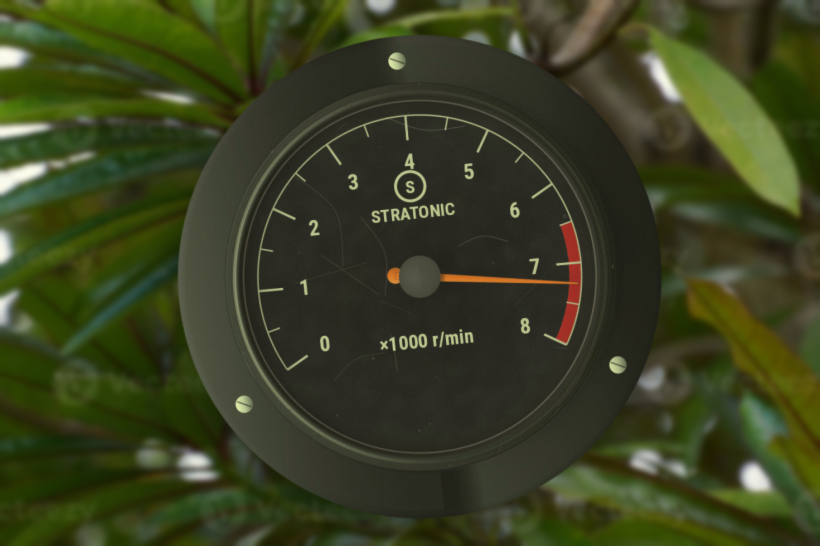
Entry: 7250,rpm
